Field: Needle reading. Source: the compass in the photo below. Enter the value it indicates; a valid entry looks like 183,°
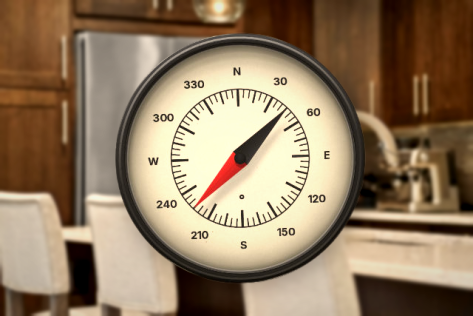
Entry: 225,°
